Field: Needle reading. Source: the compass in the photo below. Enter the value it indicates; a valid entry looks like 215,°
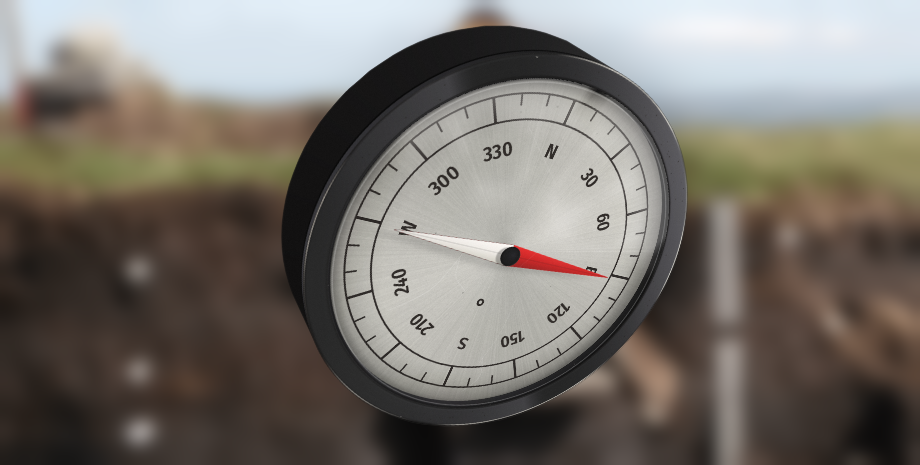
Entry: 90,°
